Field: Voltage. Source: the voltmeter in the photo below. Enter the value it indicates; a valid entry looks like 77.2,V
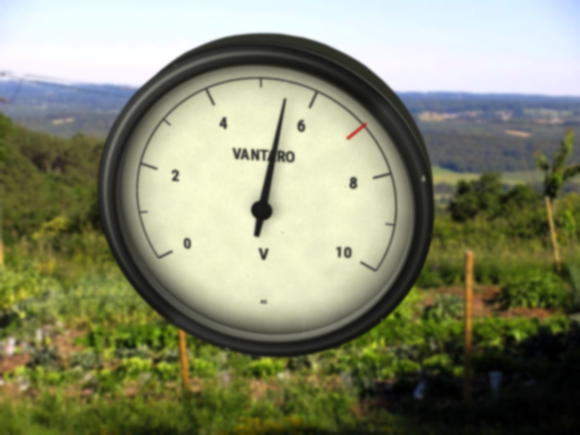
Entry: 5.5,V
